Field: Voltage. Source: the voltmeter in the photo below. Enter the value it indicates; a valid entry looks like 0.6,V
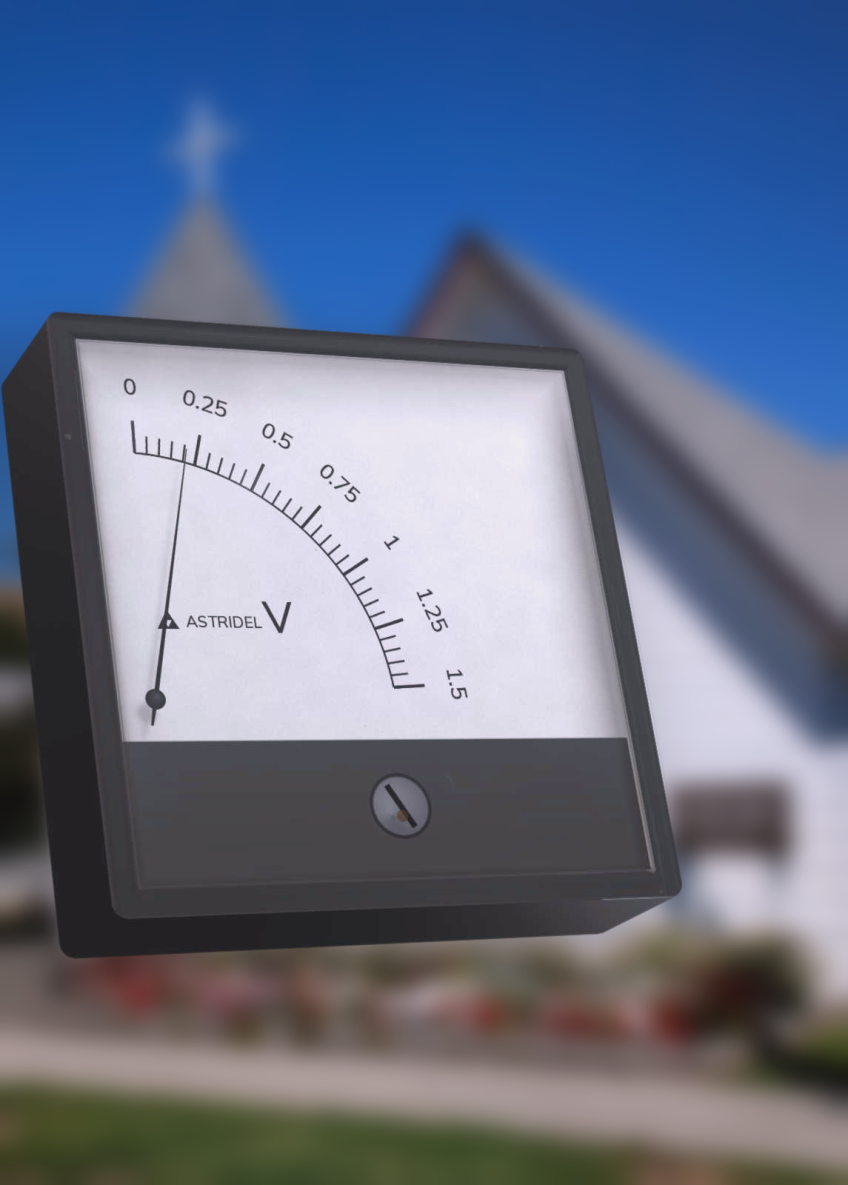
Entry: 0.2,V
